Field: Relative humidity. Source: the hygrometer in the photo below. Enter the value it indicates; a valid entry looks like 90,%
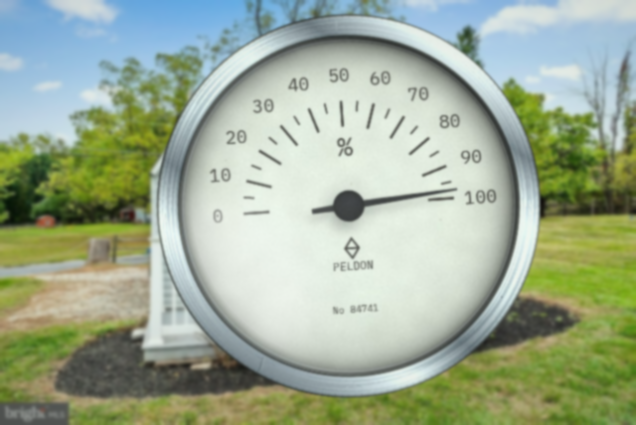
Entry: 97.5,%
